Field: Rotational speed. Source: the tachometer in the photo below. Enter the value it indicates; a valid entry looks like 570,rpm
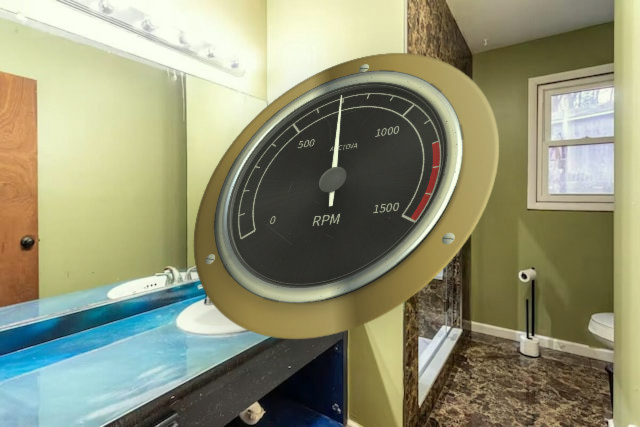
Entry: 700,rpm
